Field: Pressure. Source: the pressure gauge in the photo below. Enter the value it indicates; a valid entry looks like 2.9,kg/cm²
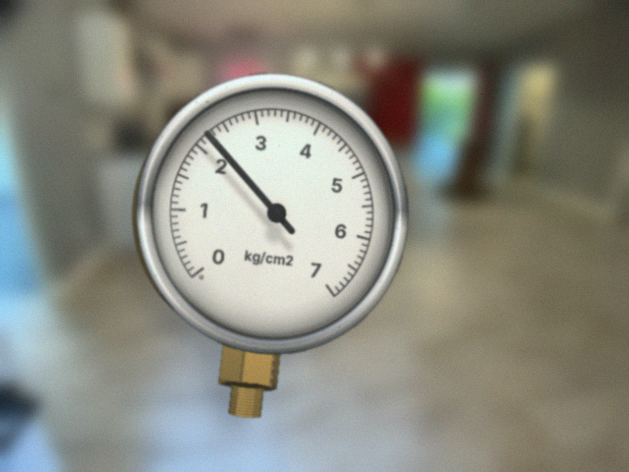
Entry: 2.2,kg/cm²
